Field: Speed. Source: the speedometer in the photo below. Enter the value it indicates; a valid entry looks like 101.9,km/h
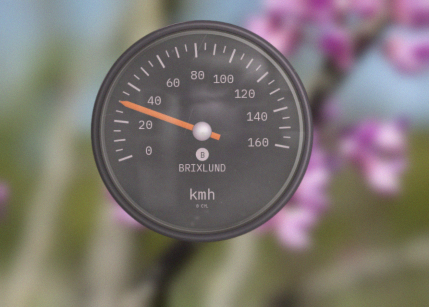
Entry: 30,km/h
